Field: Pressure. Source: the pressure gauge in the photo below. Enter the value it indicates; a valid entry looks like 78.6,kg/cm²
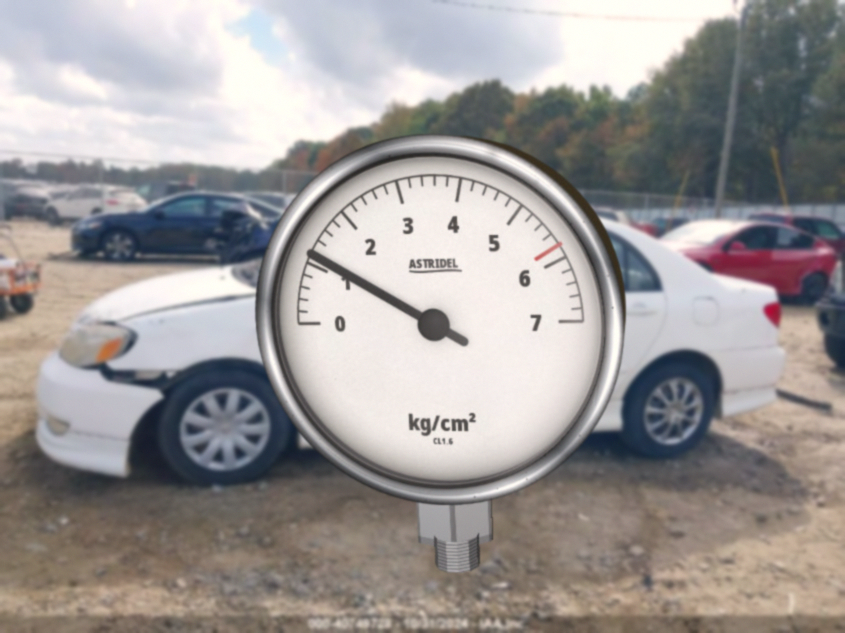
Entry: 1.2,kg/cm²
